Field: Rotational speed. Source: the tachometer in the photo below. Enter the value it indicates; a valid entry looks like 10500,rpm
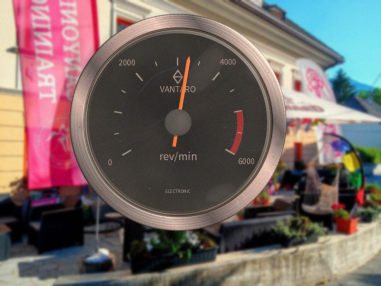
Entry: 3250,rpm
